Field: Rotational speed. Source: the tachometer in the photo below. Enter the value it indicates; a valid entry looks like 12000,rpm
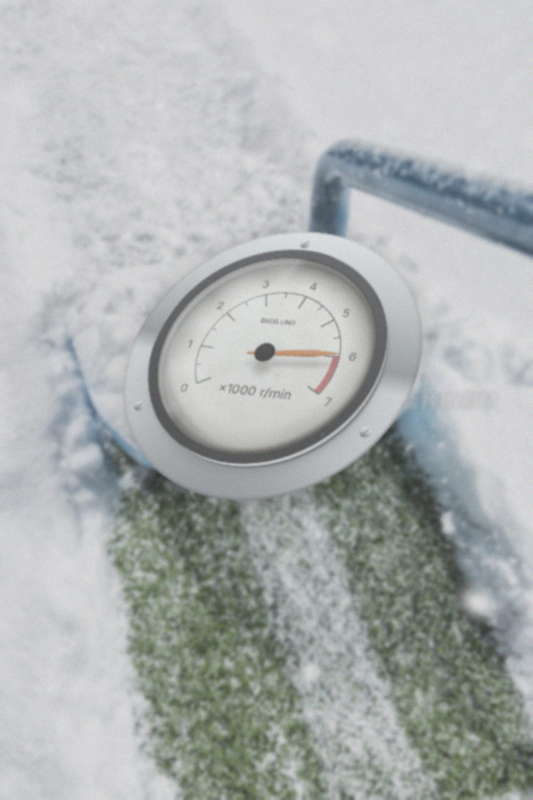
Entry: 6000,rpm
